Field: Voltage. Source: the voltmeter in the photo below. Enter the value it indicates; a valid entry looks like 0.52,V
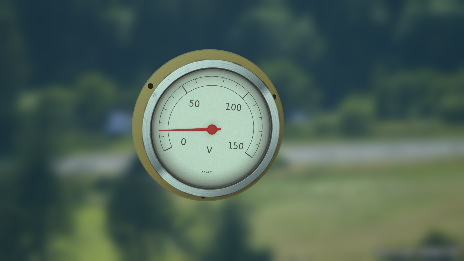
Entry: 15,V
